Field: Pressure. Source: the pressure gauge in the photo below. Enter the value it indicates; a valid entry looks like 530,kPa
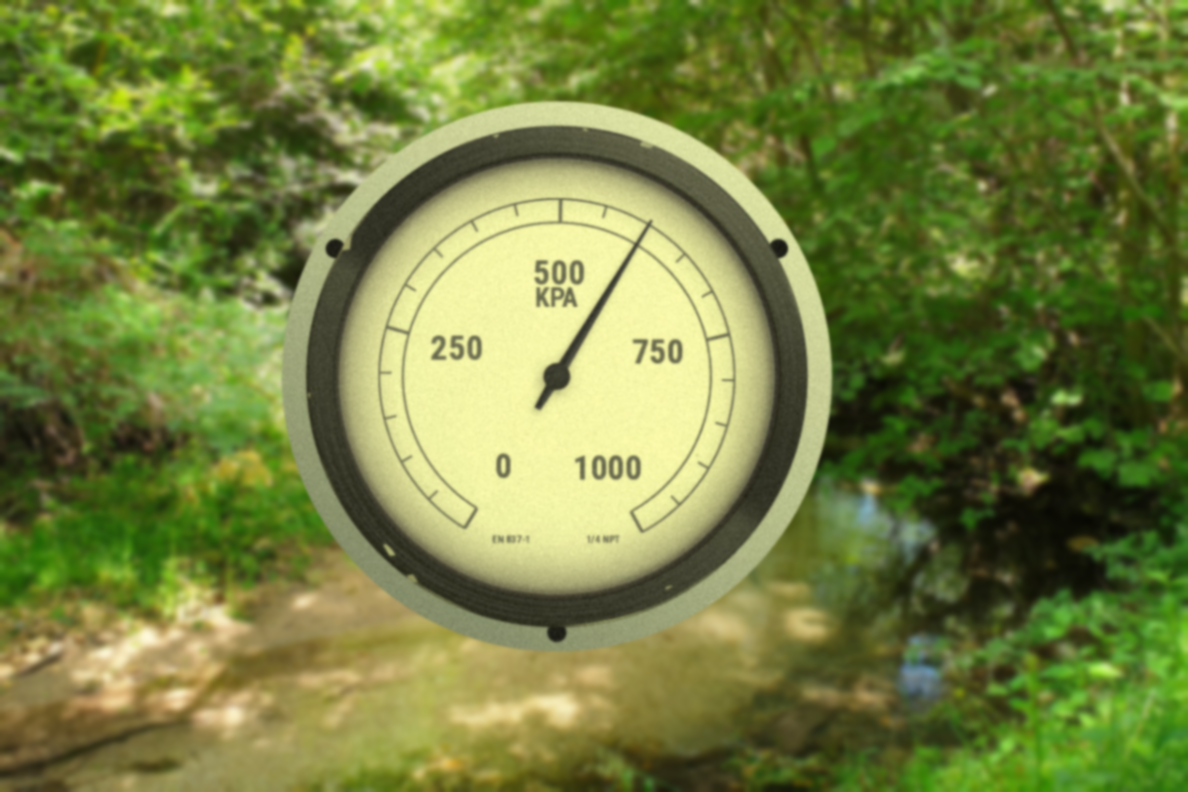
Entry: 600,kPa
